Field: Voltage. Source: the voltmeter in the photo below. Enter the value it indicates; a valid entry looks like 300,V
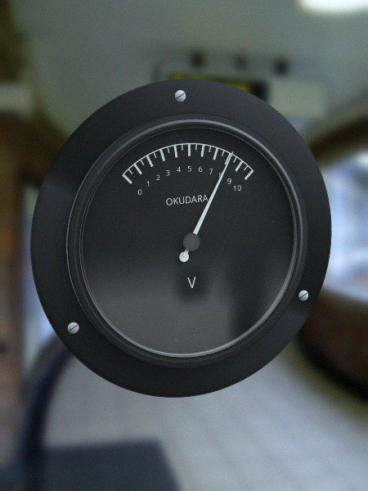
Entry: 8,V
